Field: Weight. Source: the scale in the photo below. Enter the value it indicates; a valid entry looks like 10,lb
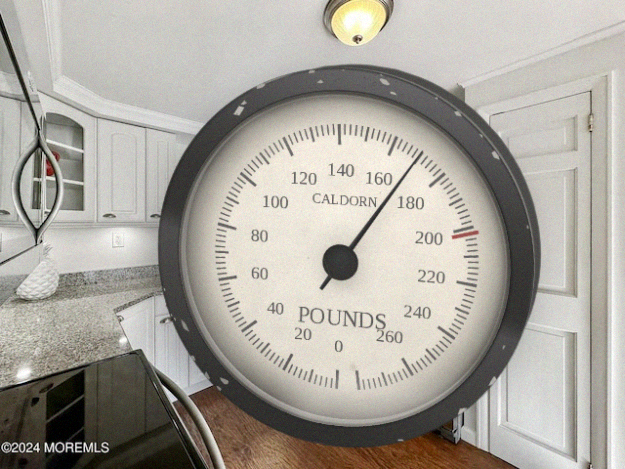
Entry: 170,lb
